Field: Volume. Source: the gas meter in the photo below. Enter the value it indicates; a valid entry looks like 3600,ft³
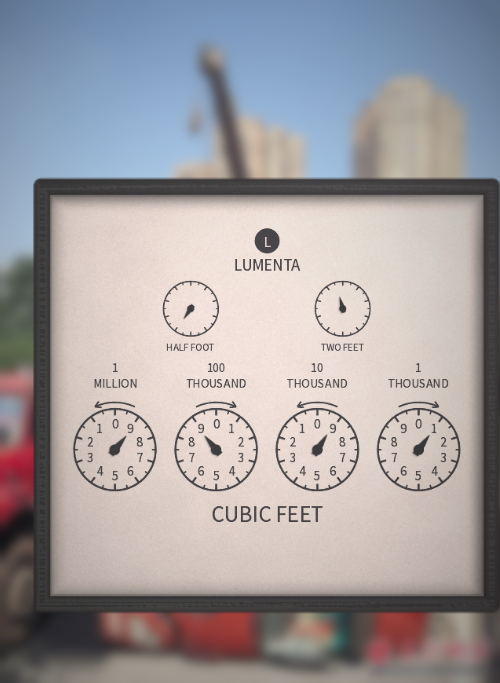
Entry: 889100,ft³
